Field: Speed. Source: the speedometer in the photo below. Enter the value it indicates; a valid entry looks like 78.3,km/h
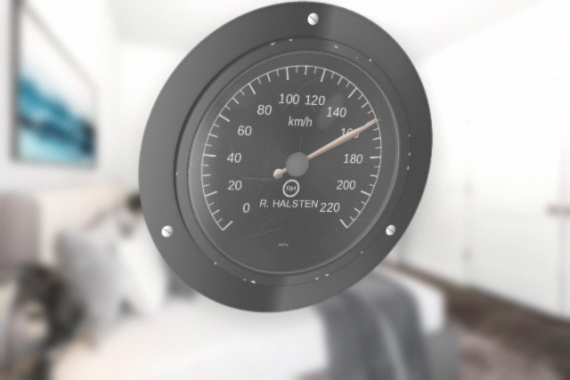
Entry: 160,km/h
